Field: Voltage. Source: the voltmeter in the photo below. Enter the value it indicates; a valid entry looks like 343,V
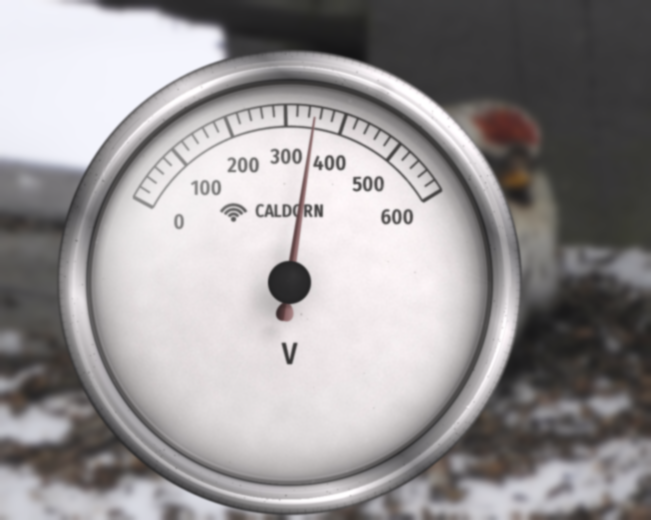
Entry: 350,V
